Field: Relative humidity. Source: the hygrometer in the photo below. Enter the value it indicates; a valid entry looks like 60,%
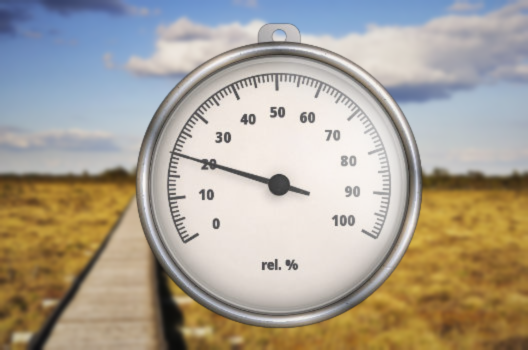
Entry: 20,%
